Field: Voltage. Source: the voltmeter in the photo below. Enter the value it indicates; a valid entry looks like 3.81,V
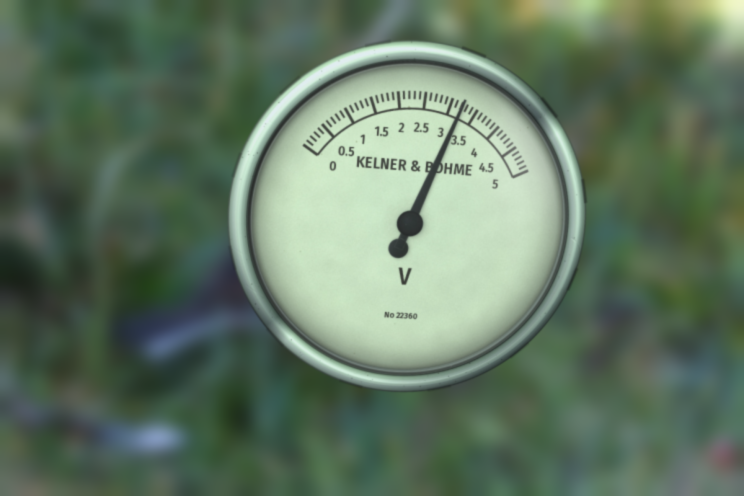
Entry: 3.2,V
